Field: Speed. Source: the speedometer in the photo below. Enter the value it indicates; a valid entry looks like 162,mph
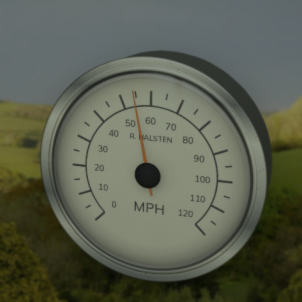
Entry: 55,mph
